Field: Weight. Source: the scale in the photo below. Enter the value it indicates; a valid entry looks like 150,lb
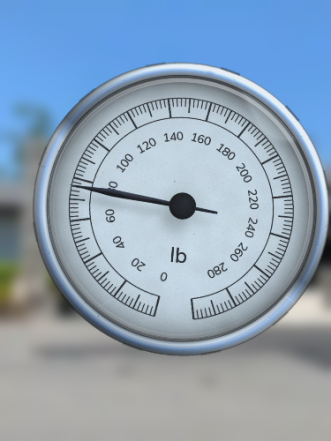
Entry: 76,lb
